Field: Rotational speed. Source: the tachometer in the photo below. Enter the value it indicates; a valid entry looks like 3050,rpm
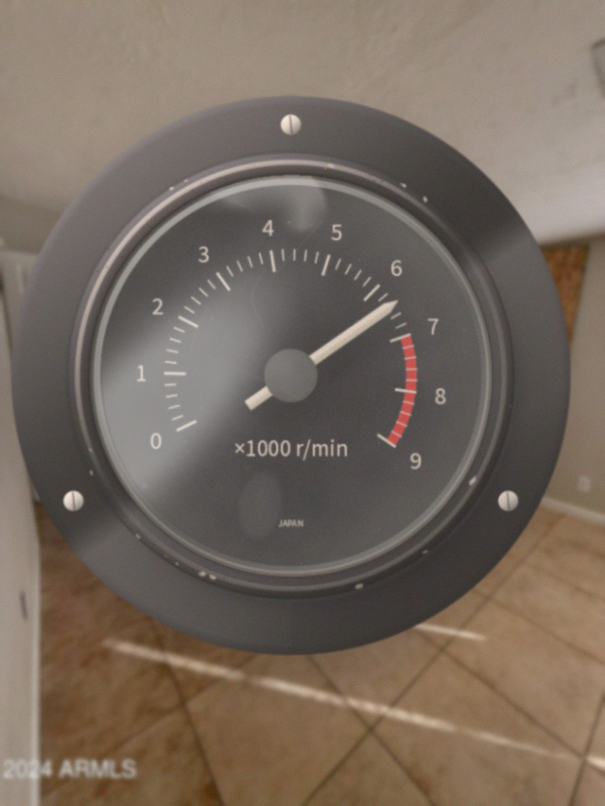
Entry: 6400,rpm
